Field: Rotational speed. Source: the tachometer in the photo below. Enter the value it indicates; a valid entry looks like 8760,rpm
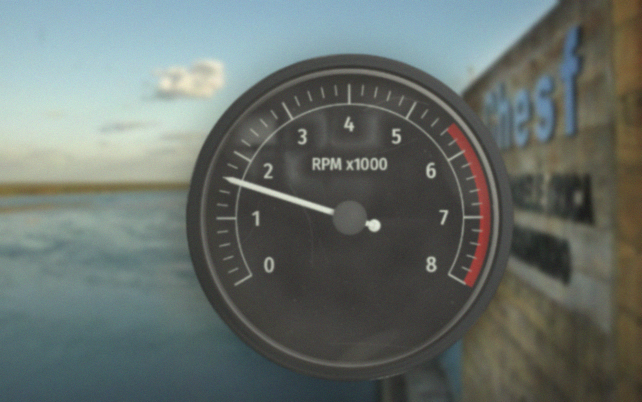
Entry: 1600,rpm
